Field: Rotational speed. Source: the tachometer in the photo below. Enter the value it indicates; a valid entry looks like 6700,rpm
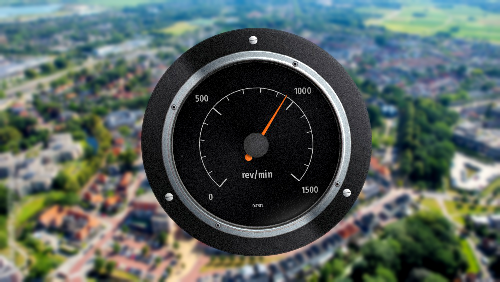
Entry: 950,rpm
